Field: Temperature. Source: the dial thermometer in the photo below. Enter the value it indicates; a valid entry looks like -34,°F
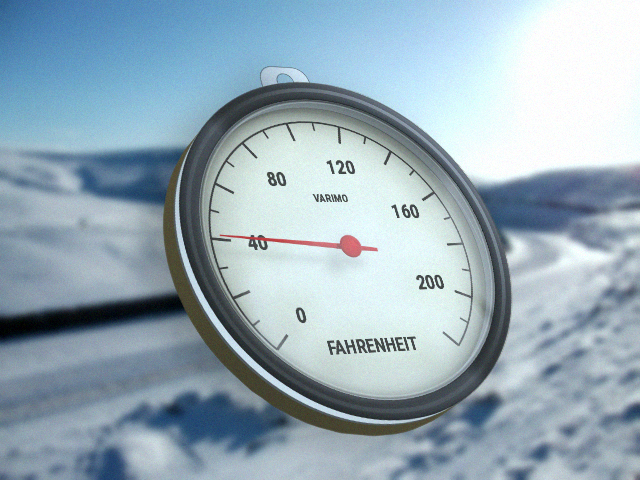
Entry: 40,°F
